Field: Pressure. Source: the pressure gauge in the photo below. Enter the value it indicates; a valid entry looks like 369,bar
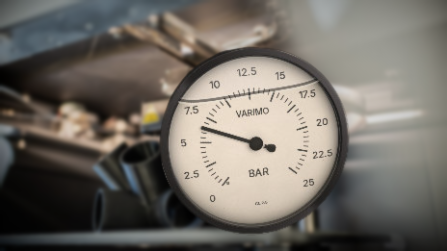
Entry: 6.5,bar
